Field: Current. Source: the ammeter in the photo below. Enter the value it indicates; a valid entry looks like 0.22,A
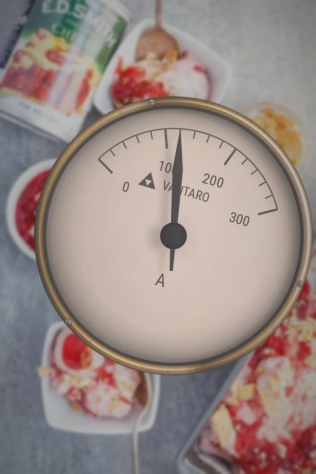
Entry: 120,A
